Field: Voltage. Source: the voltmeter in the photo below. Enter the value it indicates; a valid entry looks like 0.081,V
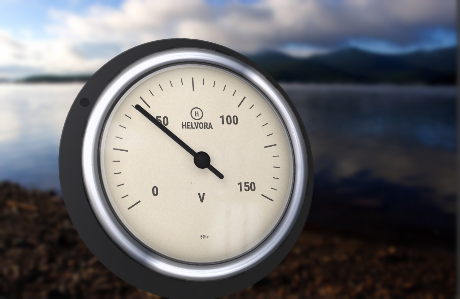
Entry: 45,V
